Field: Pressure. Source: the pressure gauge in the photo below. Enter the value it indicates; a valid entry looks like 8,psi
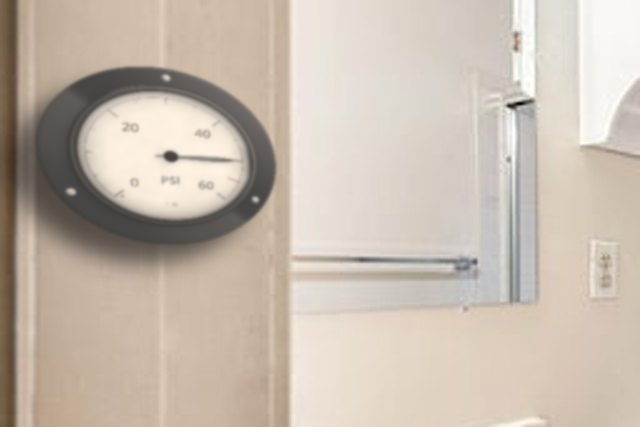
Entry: 50,psi
